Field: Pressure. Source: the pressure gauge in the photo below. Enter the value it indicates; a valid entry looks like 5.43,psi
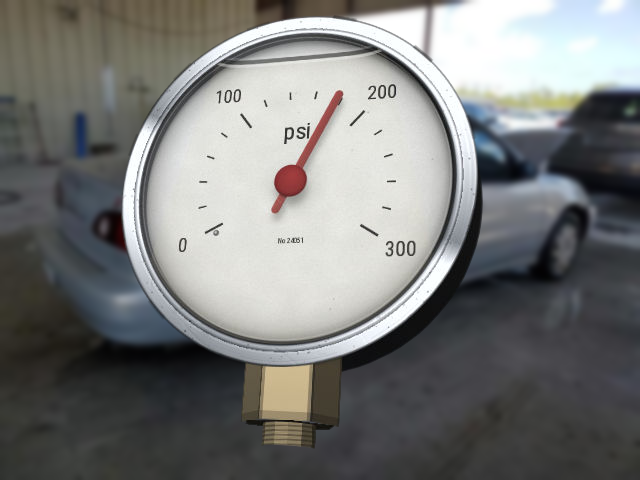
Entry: 180,psi
